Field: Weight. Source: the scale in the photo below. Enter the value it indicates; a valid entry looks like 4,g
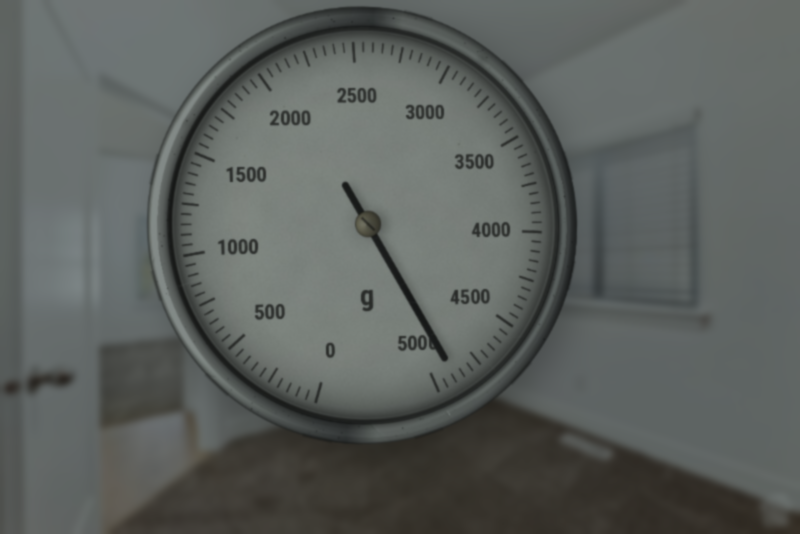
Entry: 4900,g
